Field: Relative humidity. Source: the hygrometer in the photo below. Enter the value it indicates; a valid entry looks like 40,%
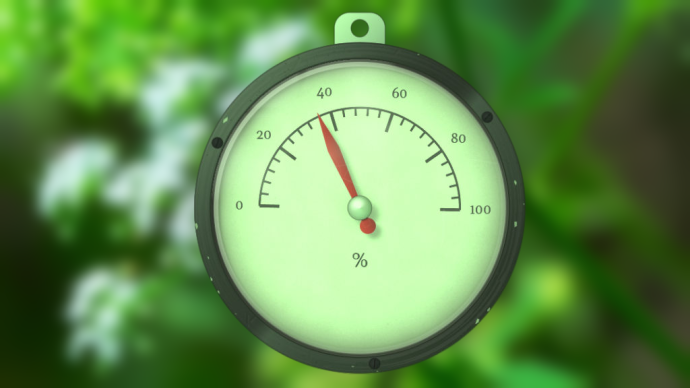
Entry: 36,%
